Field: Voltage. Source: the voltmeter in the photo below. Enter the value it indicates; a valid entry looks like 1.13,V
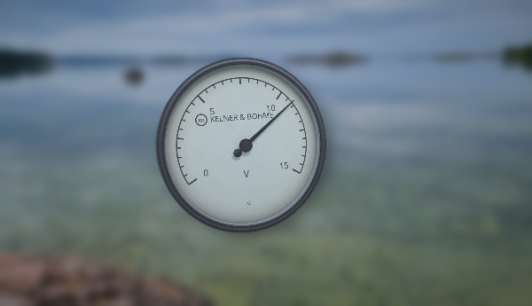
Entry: 10.75,V
